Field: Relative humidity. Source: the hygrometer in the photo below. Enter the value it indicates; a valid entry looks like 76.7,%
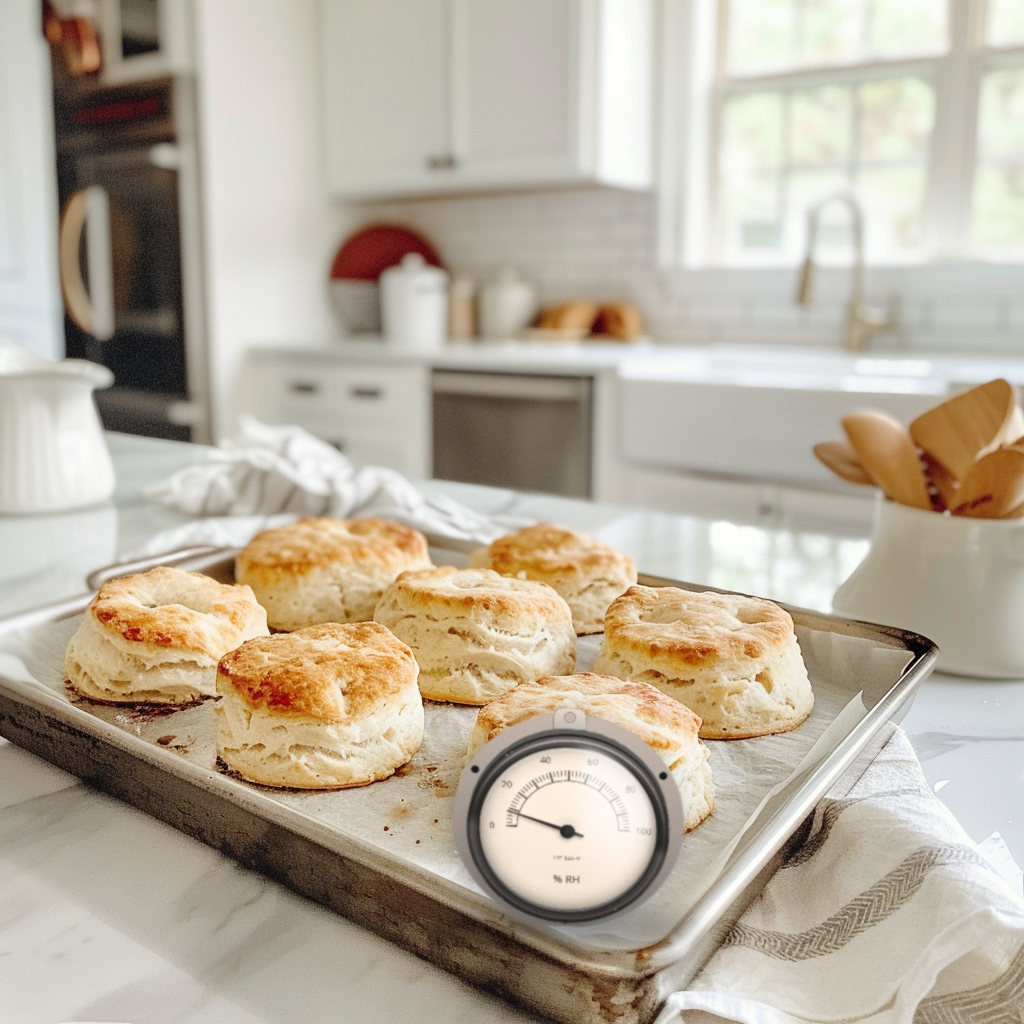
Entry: 10,%
